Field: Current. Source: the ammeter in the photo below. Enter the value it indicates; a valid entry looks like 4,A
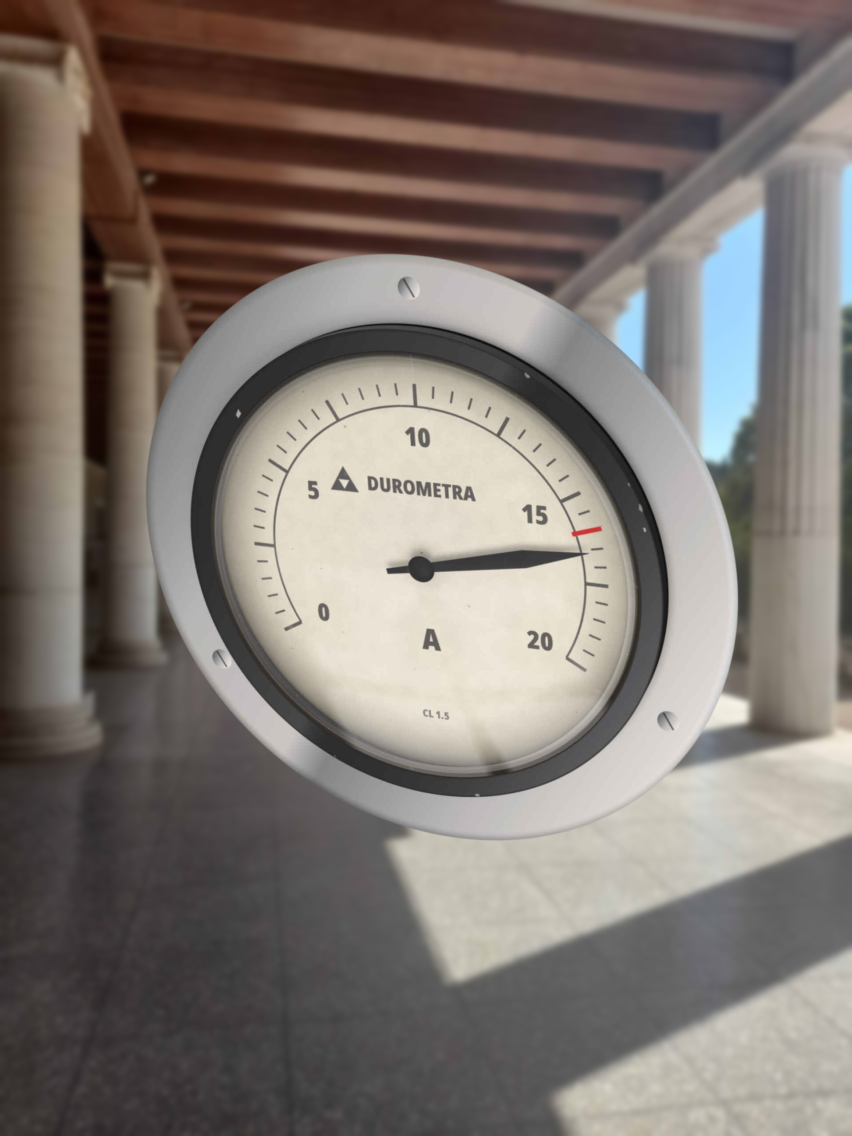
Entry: 16.5,A
